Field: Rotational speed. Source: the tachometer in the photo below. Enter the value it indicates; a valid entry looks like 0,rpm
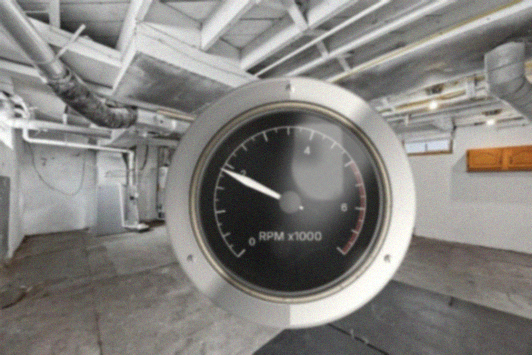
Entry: 1875,rpm
